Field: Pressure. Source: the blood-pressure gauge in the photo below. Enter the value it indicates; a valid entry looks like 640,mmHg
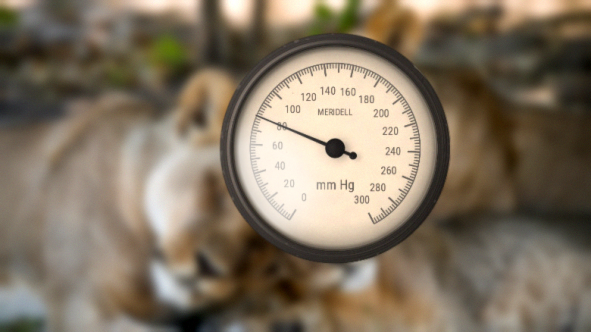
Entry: 80,mmHg
